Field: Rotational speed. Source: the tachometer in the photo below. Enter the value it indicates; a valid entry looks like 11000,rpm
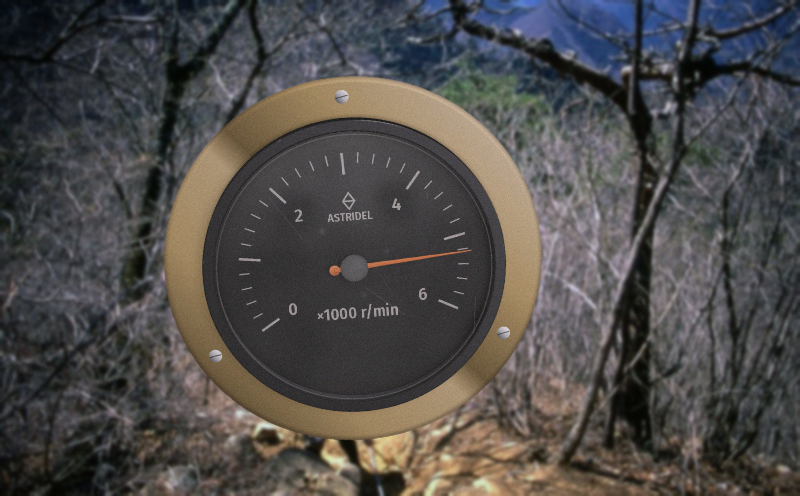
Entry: 5200,rpm
